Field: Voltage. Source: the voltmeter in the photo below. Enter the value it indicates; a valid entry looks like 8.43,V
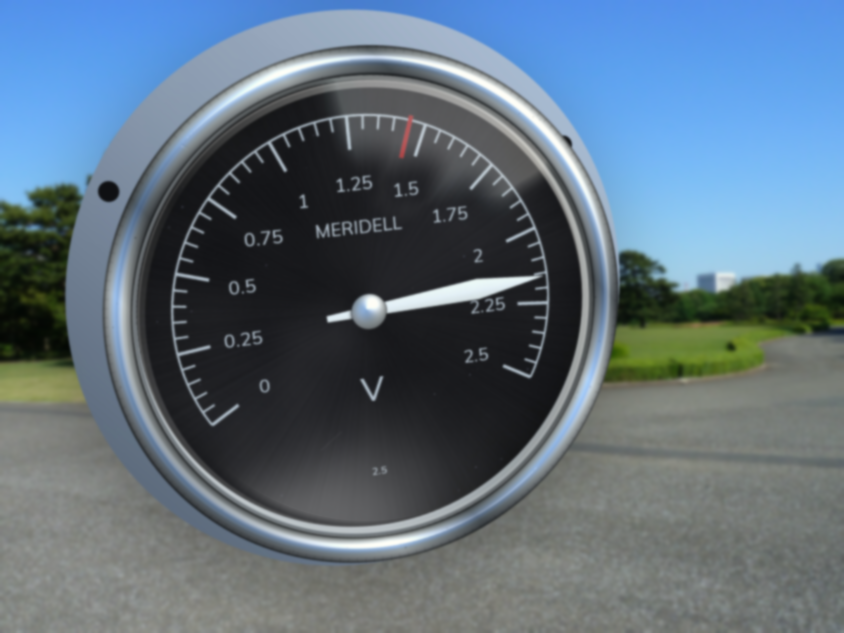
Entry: 2.15,V
